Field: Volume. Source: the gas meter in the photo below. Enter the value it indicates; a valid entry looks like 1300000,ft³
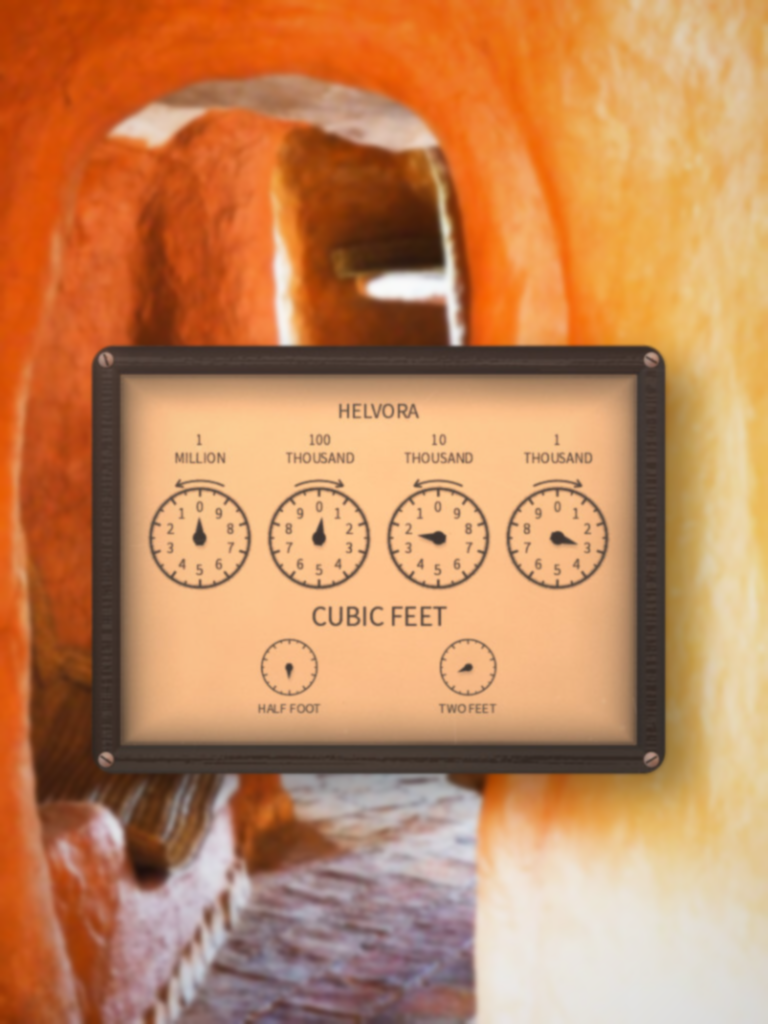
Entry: 2300,ft³
